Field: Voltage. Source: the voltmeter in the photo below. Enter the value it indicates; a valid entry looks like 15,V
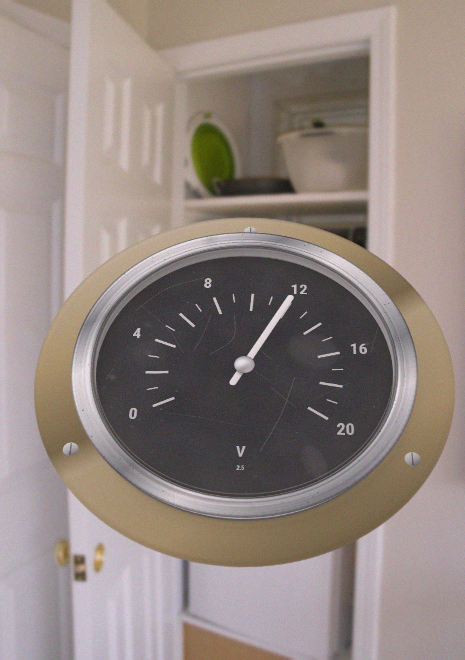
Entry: 12,V
